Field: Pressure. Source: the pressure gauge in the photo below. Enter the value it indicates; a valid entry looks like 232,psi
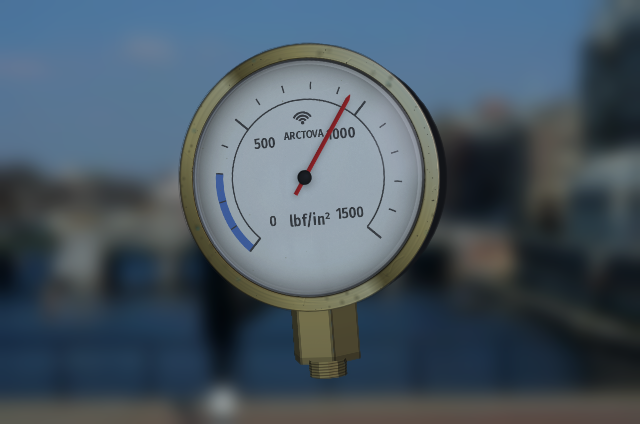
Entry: 950,psi
